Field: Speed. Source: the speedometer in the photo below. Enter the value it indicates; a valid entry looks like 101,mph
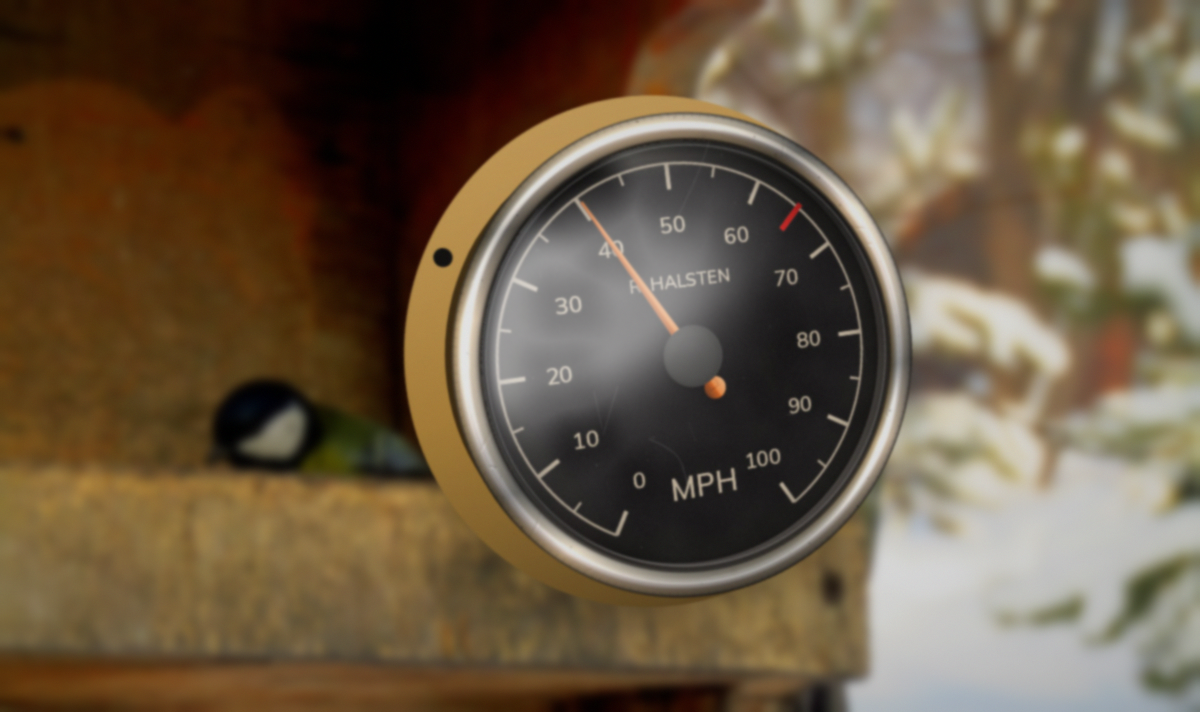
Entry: 40,mph
